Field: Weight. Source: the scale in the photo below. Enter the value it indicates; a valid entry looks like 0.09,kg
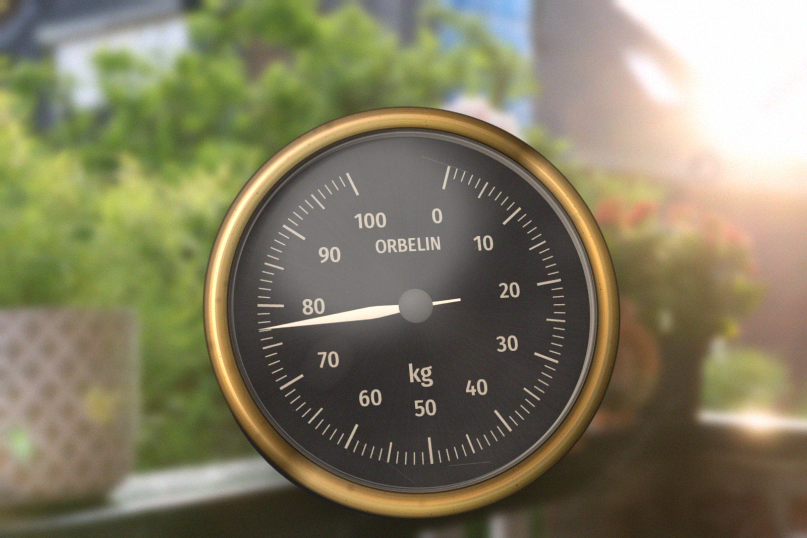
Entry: 77,kg
